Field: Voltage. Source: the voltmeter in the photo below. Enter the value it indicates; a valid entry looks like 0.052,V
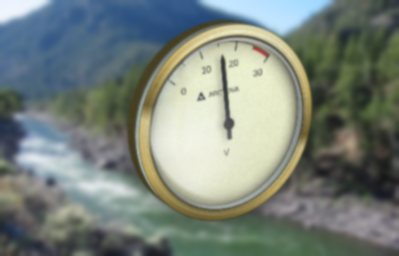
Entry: 15,V
